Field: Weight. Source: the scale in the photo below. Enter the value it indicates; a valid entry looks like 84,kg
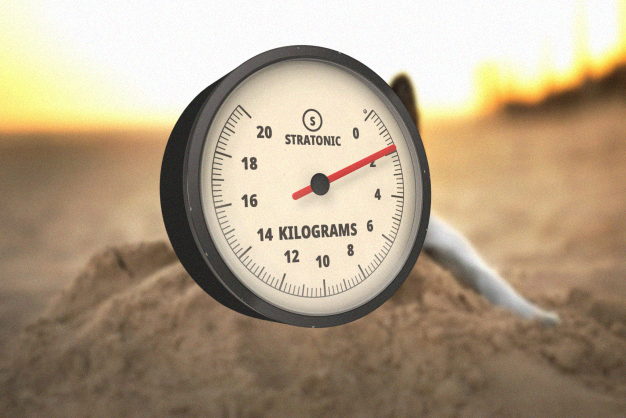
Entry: 1.8,kg
